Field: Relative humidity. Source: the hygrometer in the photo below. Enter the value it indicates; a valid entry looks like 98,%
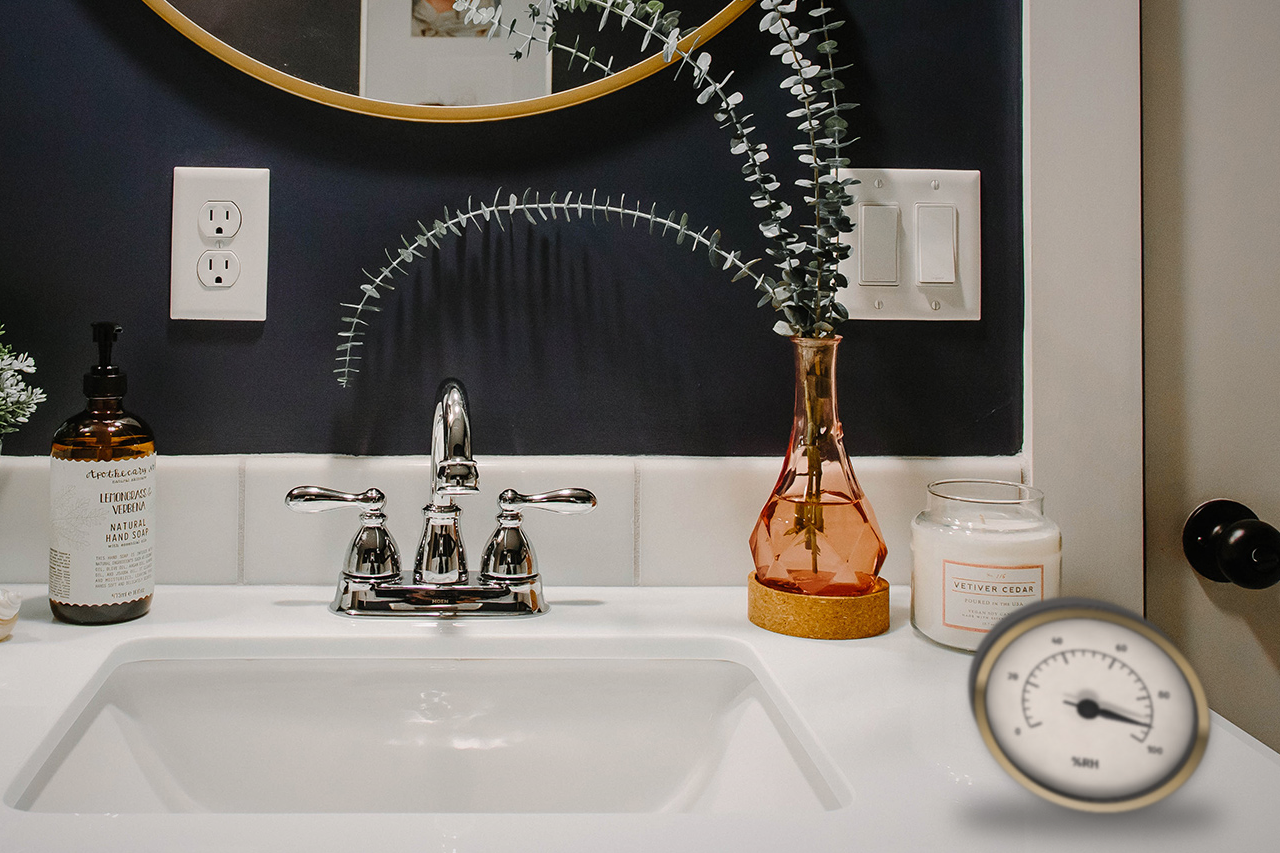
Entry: 92,%
